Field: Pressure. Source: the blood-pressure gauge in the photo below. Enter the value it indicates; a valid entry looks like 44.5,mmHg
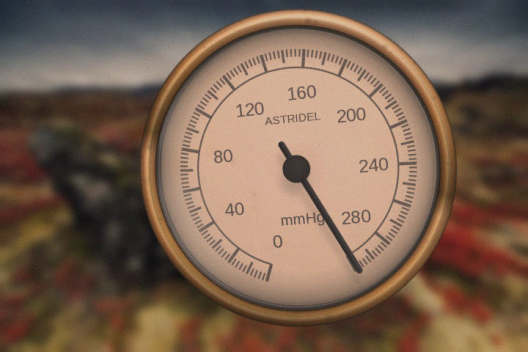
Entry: 298,mmHg
